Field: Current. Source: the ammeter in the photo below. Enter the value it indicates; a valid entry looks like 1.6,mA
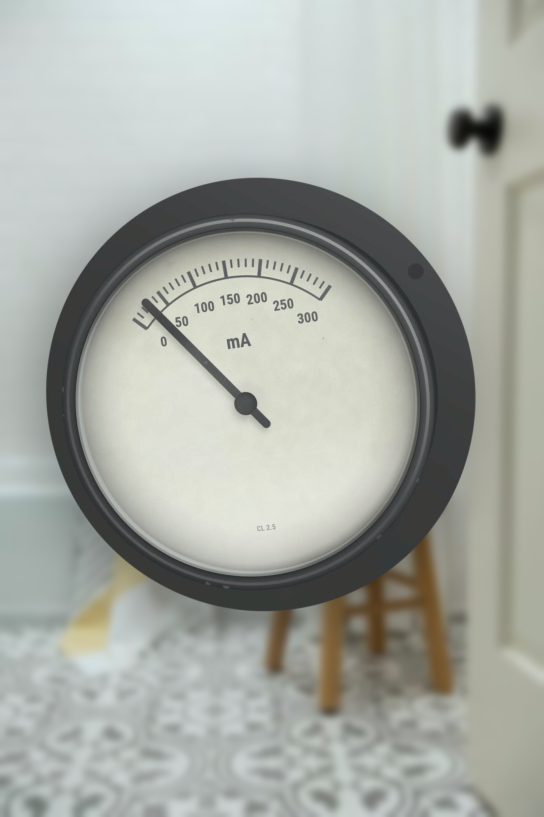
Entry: 30,mA
